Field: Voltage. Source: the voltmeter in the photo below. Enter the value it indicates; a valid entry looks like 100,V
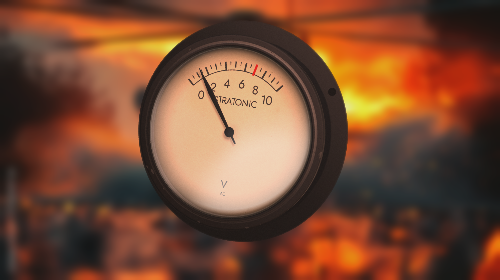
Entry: 1.5,V
